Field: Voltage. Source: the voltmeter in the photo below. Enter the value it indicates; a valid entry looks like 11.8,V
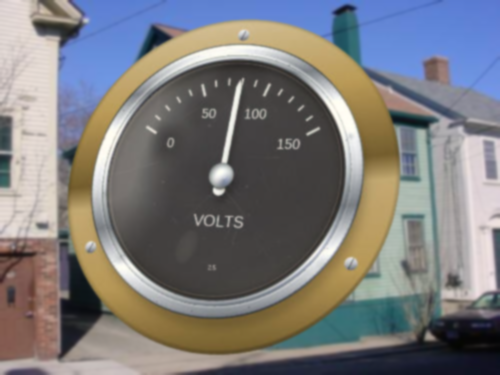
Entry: 80,V
